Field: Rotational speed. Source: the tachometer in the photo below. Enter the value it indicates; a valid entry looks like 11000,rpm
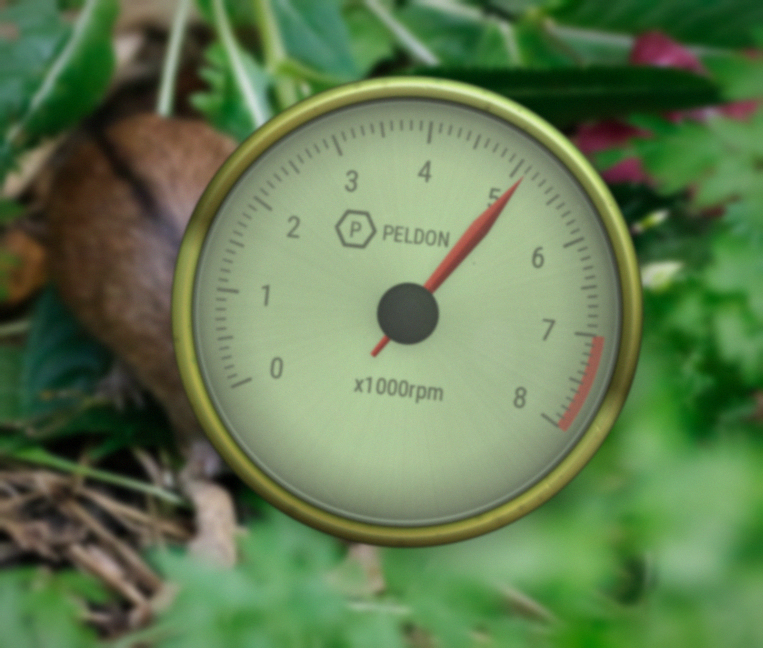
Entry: 5100,rpm
